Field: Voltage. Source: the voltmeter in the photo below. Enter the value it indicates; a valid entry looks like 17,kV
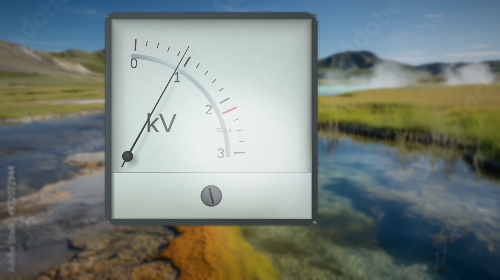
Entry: 0.9,kV
